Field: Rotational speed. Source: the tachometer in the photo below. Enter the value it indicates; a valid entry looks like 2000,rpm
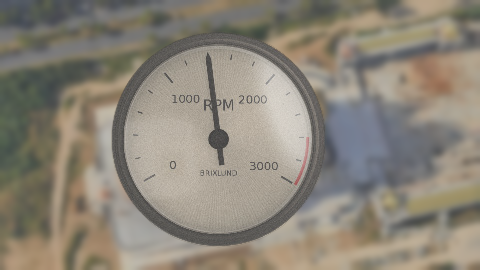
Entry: 1400,rpm
